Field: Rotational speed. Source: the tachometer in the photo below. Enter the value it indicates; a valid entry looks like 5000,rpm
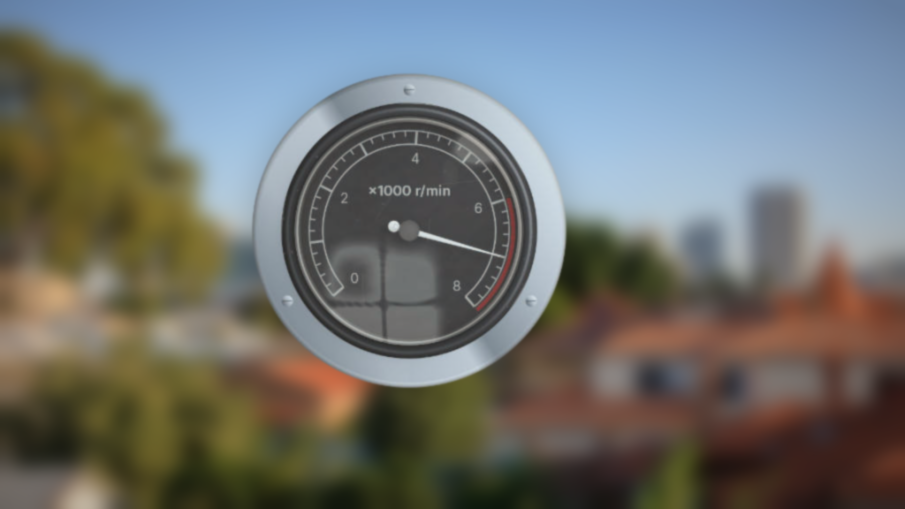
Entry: 7000,rpm
